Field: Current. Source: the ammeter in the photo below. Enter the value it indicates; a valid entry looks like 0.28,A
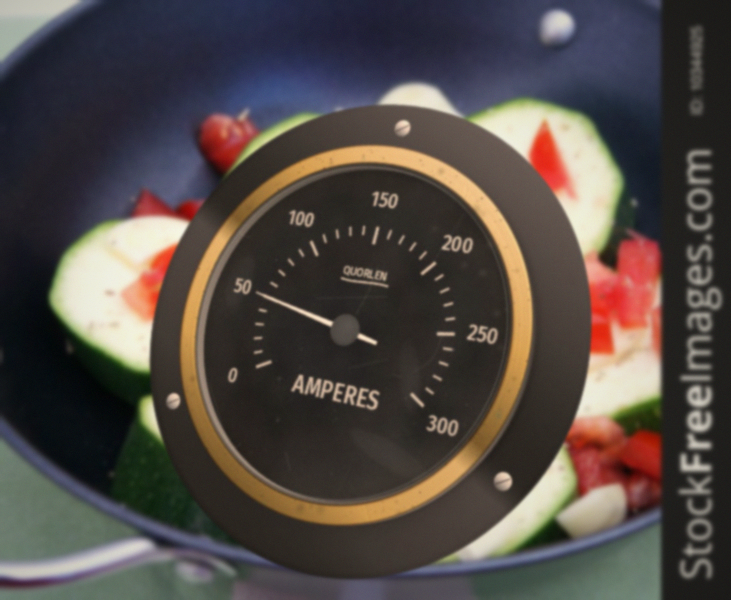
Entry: 50,A
